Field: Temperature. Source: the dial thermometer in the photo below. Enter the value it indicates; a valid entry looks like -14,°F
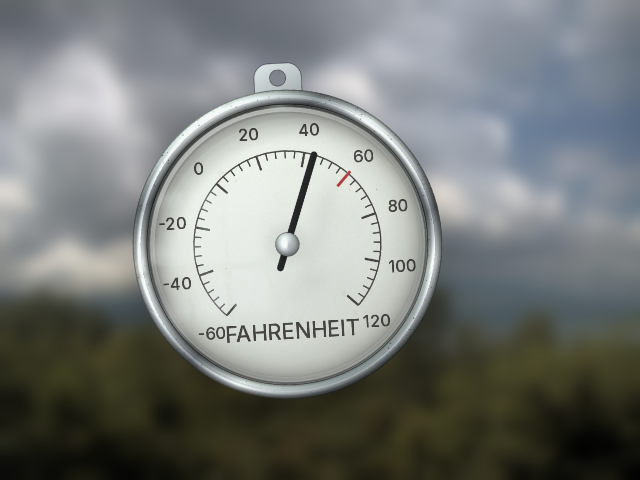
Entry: 44,°F
